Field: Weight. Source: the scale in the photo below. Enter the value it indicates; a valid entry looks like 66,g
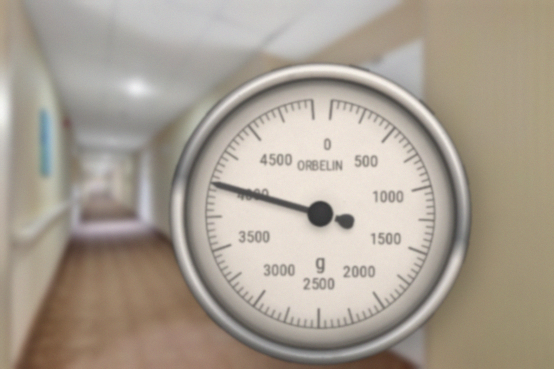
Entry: 4000,g
